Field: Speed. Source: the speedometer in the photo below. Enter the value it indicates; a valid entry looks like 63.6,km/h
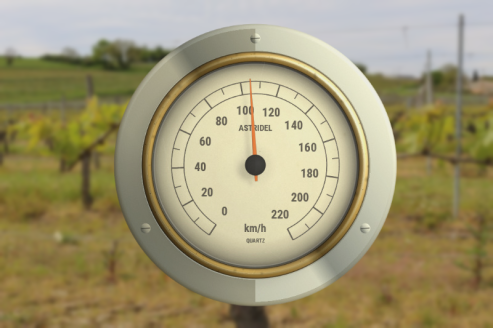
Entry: 105,km/h
